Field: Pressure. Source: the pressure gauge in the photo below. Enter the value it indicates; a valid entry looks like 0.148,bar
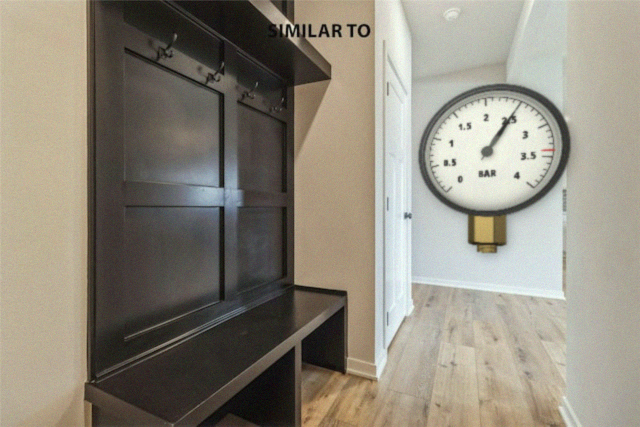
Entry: 2.5,bar
